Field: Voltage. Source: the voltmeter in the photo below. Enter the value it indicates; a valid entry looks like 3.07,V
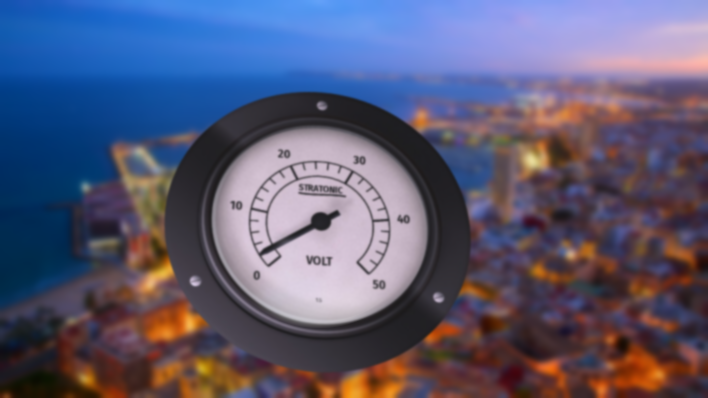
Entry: 2,V
